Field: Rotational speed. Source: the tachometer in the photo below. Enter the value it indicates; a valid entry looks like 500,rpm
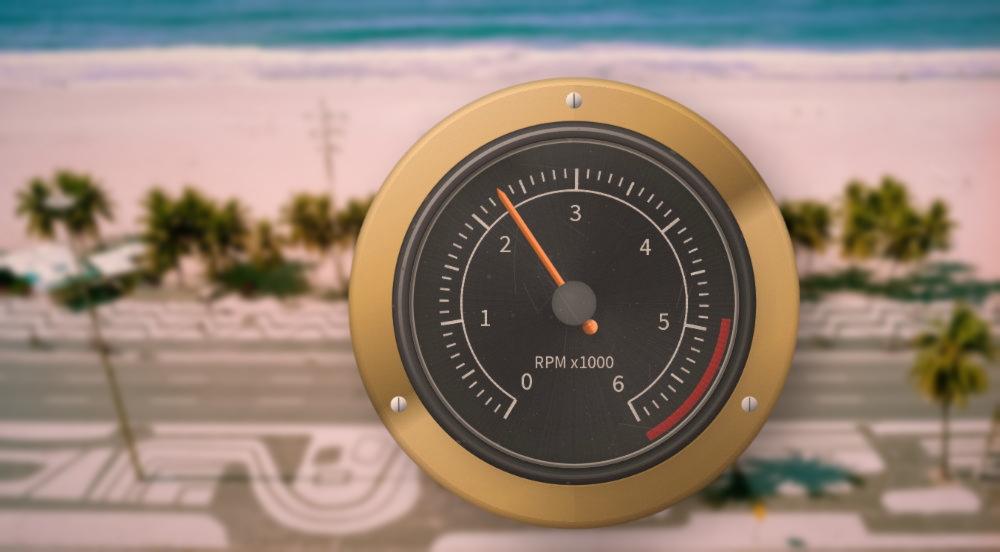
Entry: 2300,rpm
